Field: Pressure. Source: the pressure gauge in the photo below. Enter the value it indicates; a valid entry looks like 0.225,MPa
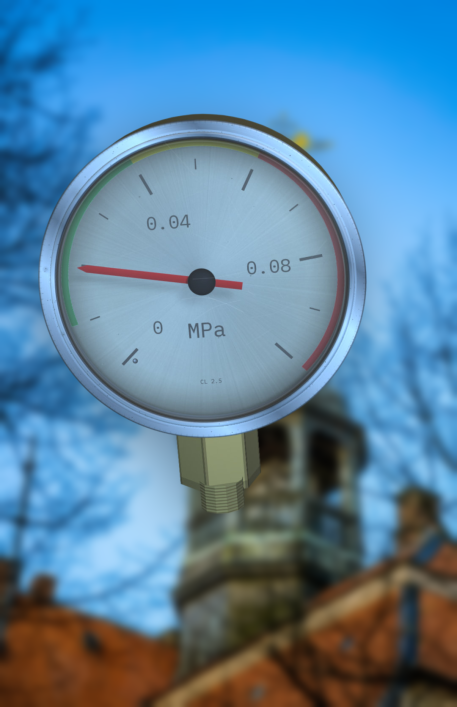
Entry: 0.02,MPa
